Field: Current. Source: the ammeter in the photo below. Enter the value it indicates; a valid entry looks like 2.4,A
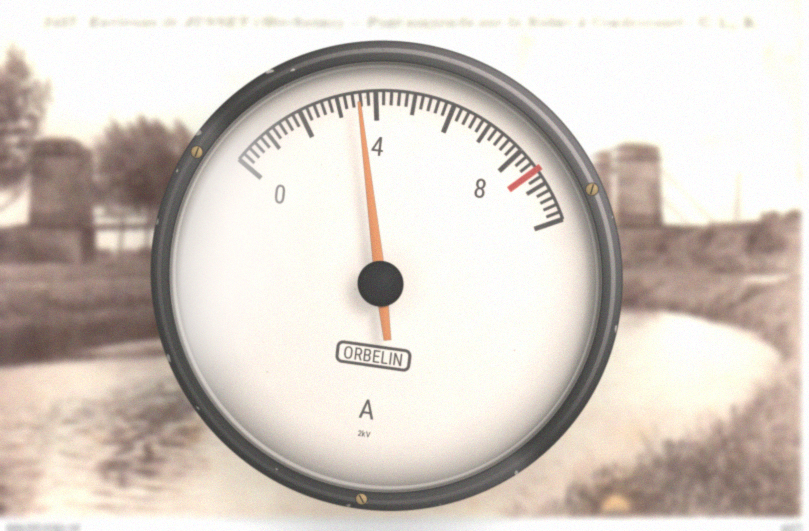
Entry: 3.6,A
